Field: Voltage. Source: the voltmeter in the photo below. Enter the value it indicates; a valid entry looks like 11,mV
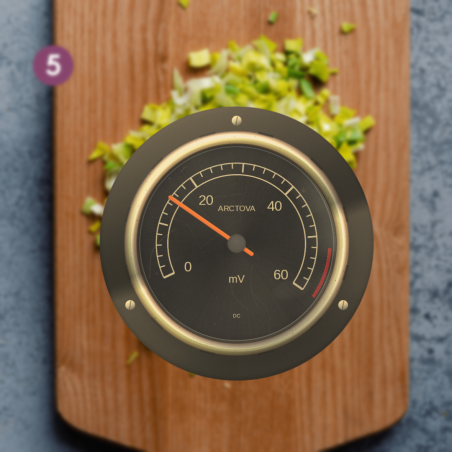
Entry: 15,mV
